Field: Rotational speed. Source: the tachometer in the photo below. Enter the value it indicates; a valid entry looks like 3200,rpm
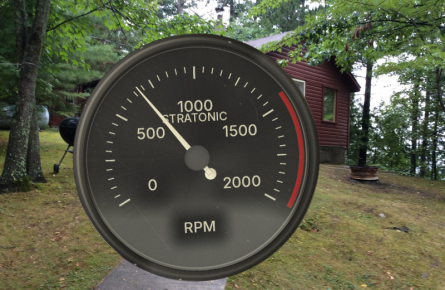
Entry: 675,rpm
